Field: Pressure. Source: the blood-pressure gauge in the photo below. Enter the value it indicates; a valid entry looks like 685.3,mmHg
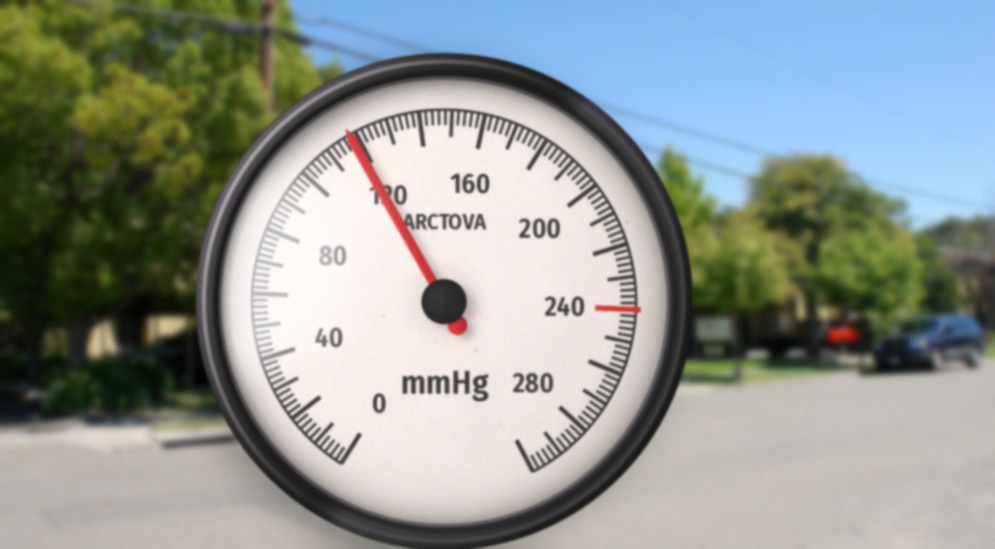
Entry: 118,mmHg
